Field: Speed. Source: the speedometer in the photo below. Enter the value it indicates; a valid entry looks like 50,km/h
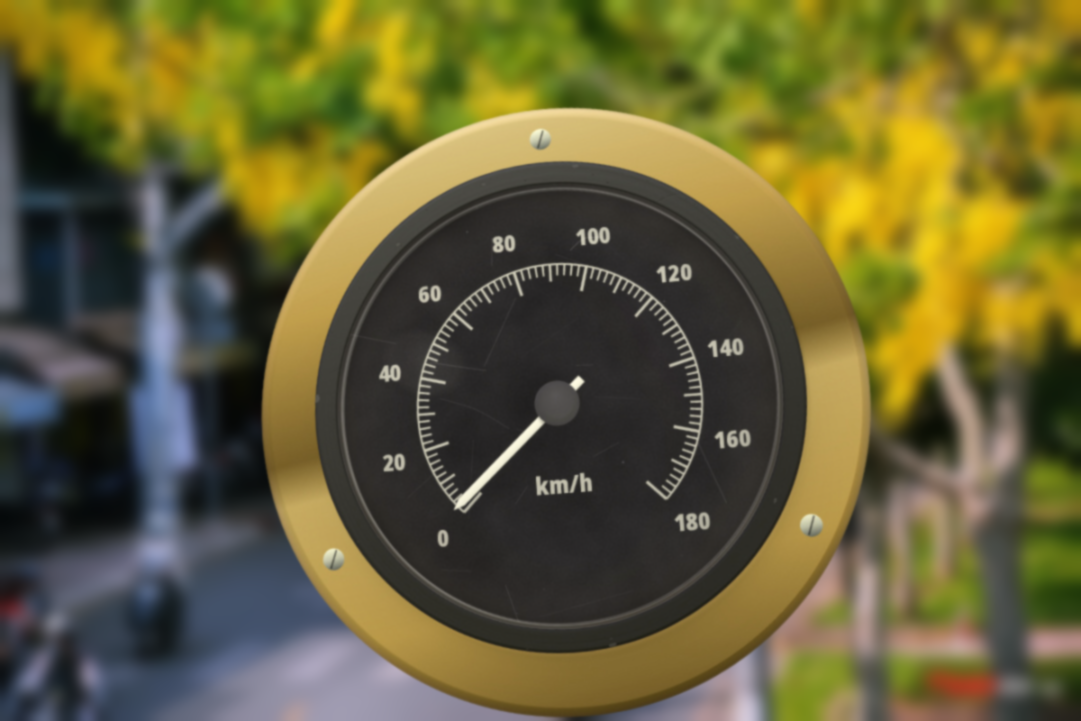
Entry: 2,km/h
